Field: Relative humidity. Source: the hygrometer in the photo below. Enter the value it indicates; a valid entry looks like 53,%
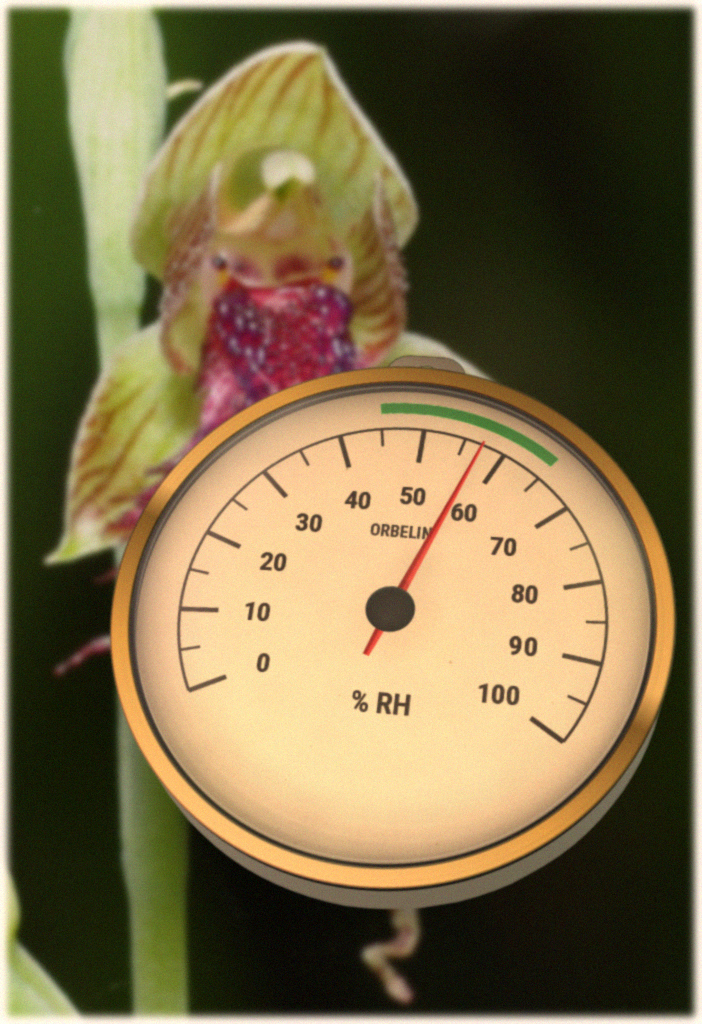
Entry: 57.5,%
